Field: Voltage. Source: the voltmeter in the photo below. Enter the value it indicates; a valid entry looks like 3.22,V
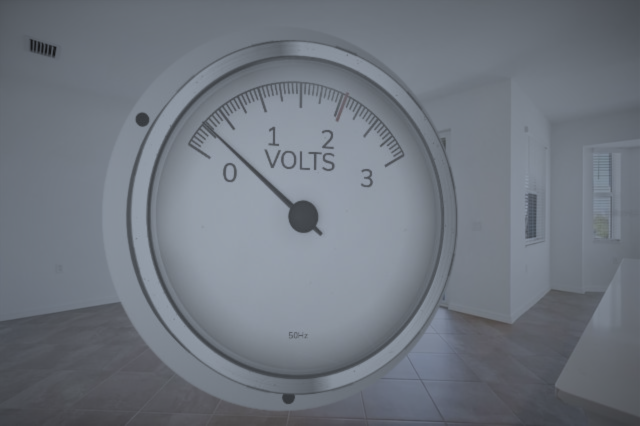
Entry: 0.25,V
